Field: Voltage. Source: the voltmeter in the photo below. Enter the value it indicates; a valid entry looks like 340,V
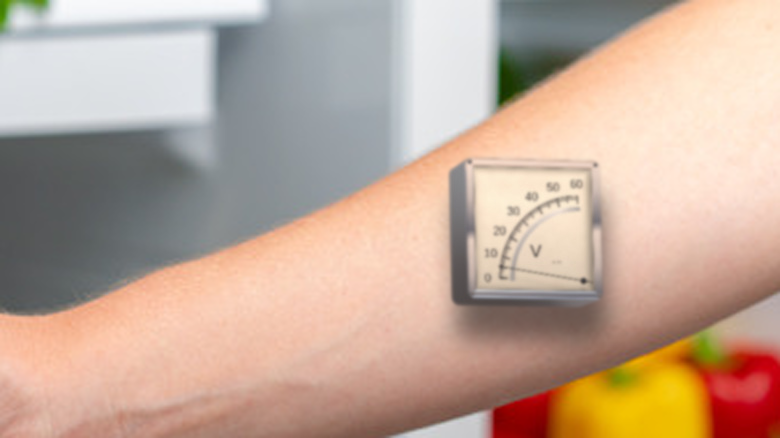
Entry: 5,V
